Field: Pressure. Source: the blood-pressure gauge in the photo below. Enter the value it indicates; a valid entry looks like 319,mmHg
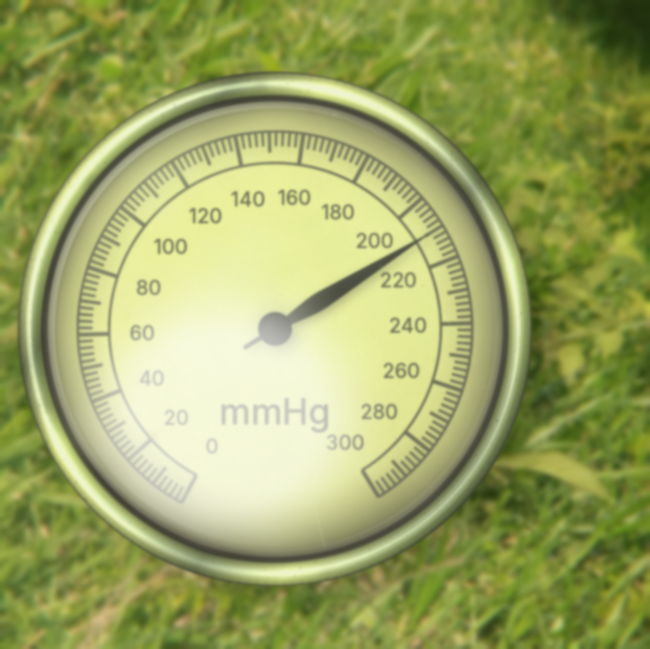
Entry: 210,mmHg
